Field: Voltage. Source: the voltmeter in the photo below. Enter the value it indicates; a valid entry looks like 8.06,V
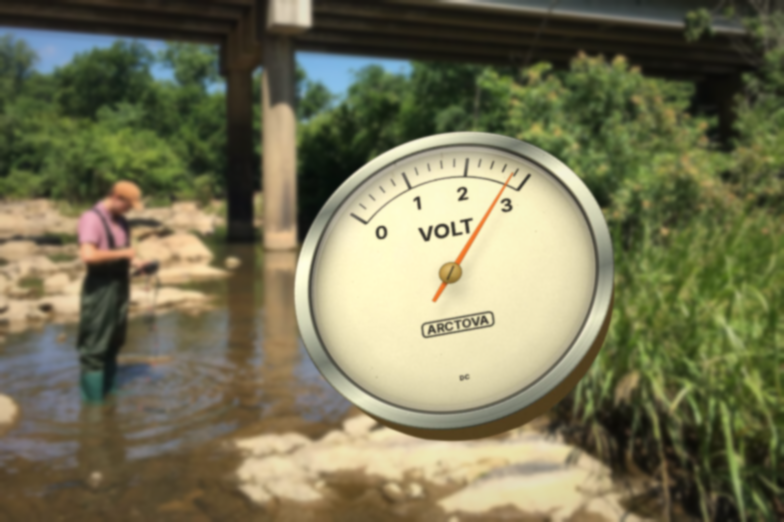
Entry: 2.8,V
